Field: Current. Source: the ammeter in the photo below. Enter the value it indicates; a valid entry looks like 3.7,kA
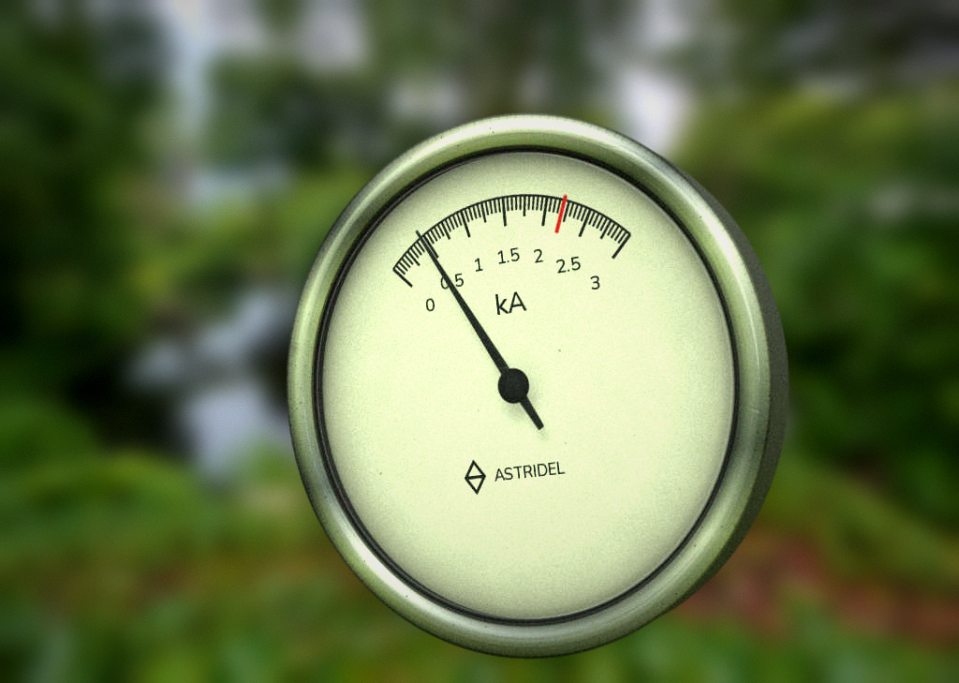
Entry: 0.5,kA
